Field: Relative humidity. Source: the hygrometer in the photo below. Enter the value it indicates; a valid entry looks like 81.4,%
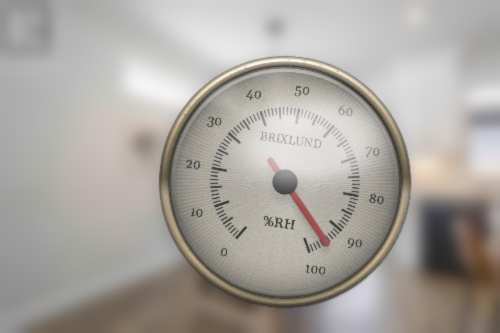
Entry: 95,%
